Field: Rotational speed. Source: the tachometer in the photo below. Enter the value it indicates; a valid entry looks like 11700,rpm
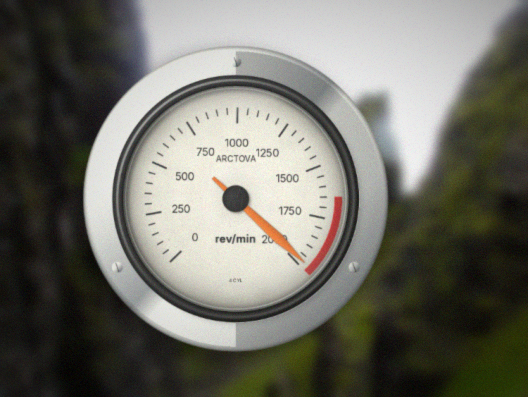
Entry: 1975,rpm
